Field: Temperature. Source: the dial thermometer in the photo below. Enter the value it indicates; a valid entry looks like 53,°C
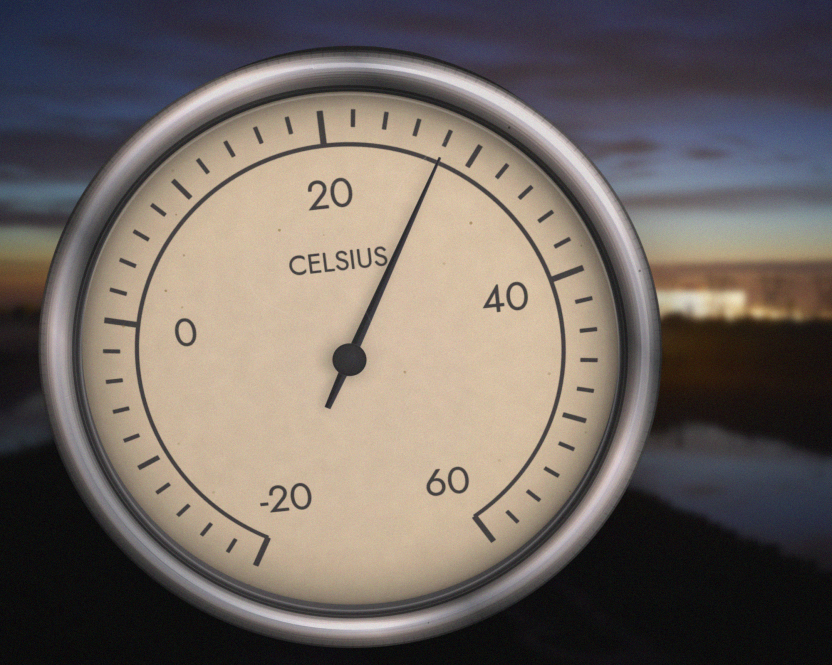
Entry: 28,°C
